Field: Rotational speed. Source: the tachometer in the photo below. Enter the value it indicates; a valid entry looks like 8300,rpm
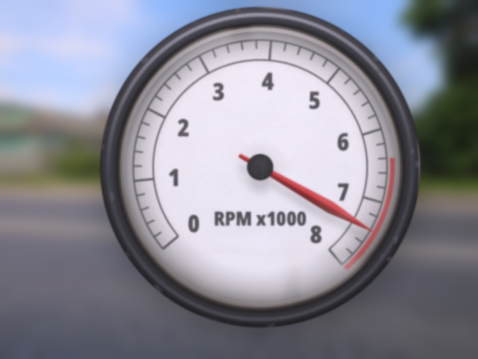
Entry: 7400,rpm
